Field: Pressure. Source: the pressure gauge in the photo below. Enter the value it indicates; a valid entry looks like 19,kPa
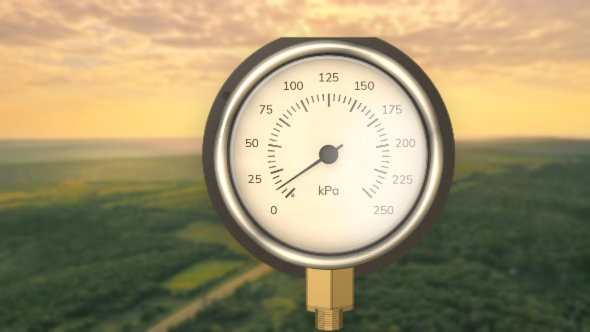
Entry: 10,kPa
